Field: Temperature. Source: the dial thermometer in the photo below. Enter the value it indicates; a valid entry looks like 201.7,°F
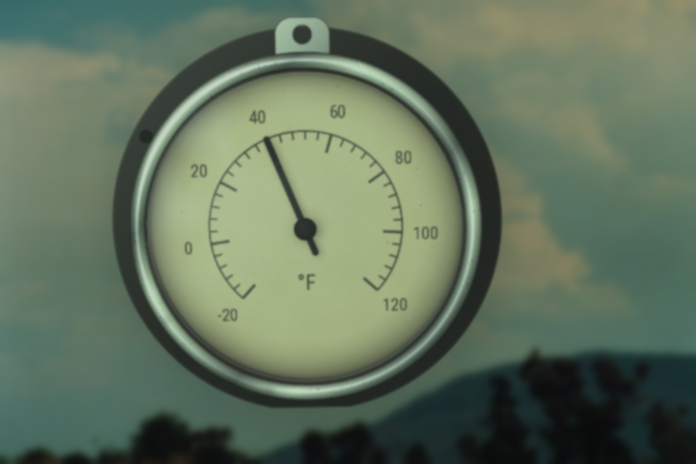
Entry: 40,°F
